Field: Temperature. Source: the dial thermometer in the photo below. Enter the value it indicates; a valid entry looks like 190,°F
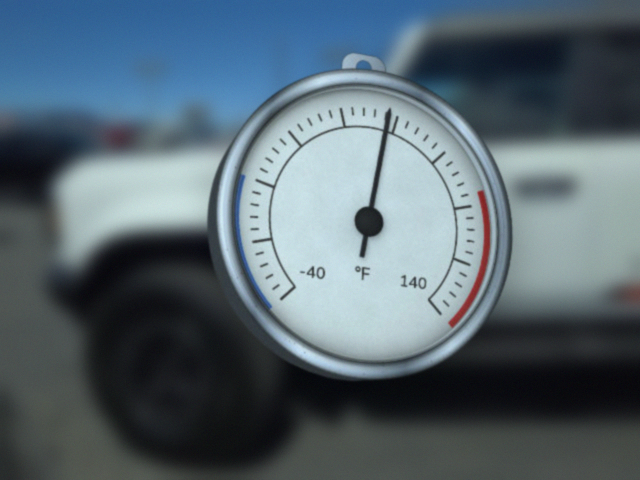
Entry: 56,°F
